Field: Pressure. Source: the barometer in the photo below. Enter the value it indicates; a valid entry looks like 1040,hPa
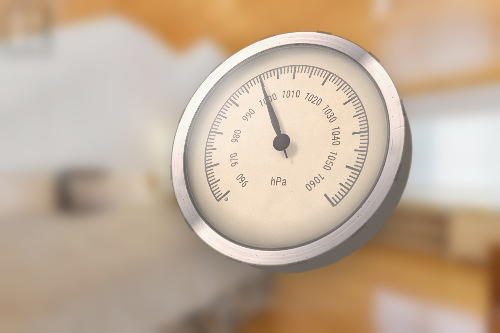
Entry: 1000,hPa
